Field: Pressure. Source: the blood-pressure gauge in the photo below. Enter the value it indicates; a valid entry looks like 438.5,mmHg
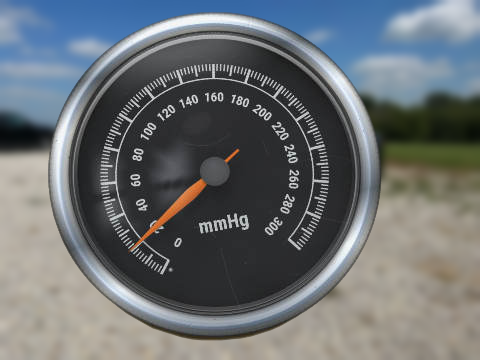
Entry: 20,mmHg
